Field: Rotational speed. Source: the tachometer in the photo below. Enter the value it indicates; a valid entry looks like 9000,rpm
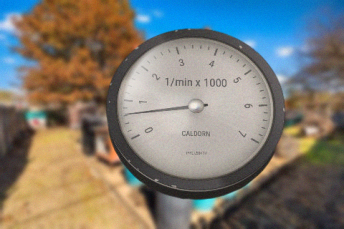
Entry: 600,rpm
